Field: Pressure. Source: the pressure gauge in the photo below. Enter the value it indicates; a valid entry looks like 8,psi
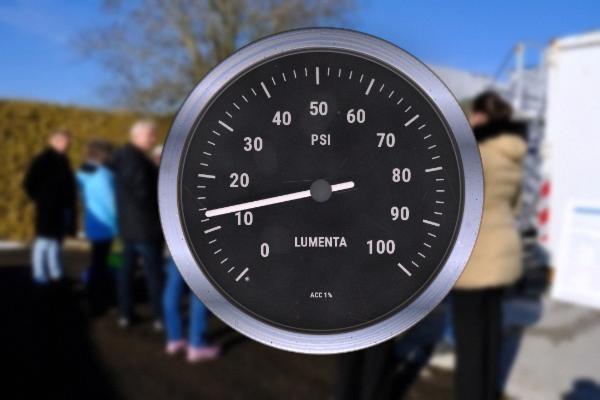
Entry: 13,psi
